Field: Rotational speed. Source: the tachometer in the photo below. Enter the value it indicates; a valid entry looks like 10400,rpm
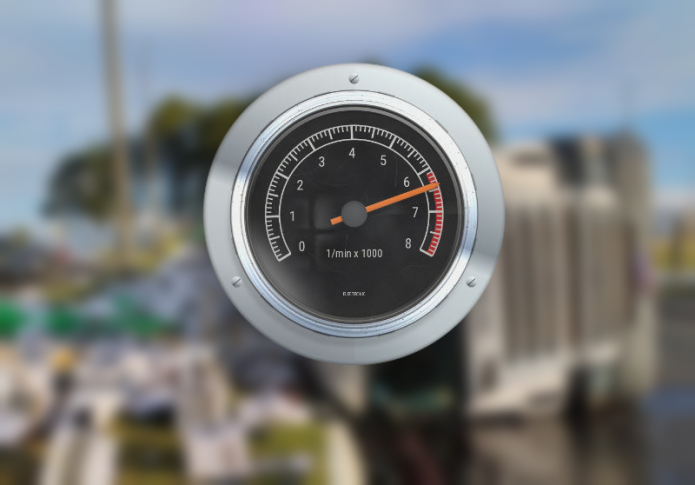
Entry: 6400,rpm
